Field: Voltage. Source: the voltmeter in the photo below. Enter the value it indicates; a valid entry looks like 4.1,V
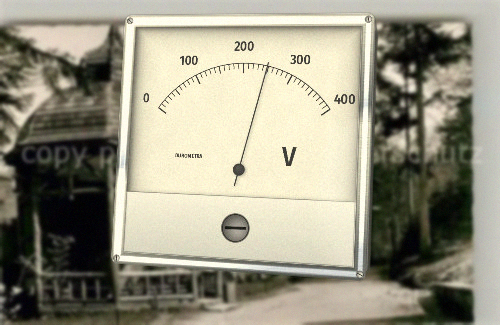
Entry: 250,V
